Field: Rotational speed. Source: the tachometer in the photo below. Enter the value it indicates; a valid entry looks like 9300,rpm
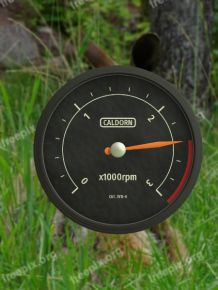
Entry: 2400,rpm
